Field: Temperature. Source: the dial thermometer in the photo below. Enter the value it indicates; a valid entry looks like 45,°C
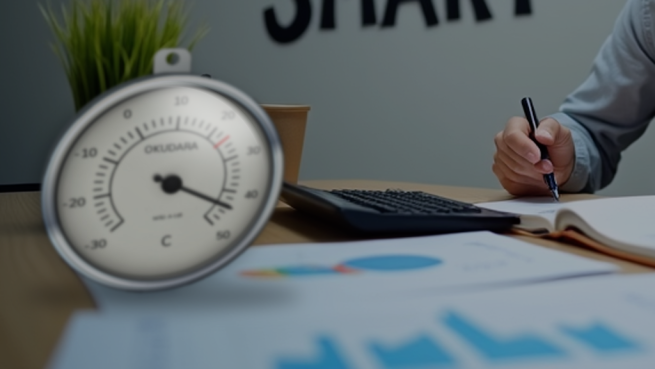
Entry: 44,°C
